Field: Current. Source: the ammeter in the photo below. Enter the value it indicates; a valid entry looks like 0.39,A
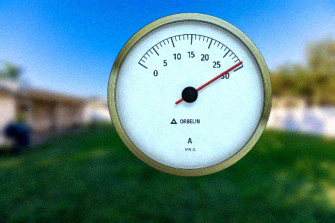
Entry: 29,A
